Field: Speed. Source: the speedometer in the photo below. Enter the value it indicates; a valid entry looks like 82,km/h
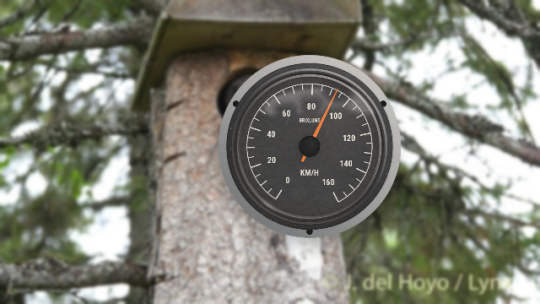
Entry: 92.5,km/h
